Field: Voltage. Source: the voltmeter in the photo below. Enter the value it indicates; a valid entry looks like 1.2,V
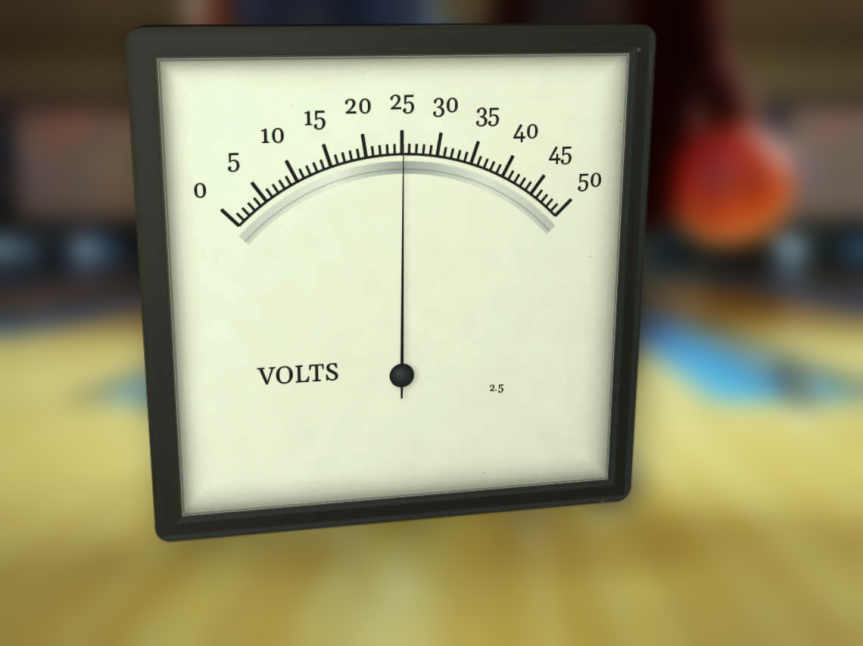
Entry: 25,V
